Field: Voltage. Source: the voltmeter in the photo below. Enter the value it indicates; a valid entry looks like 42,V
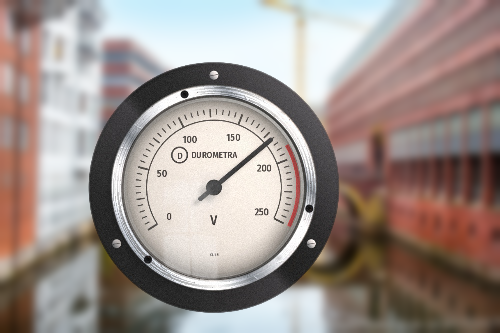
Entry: 180,V
